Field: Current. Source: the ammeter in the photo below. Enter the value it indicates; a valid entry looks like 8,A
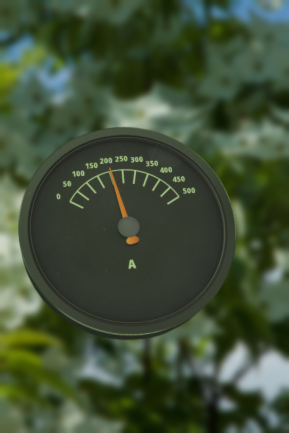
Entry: 200,A
